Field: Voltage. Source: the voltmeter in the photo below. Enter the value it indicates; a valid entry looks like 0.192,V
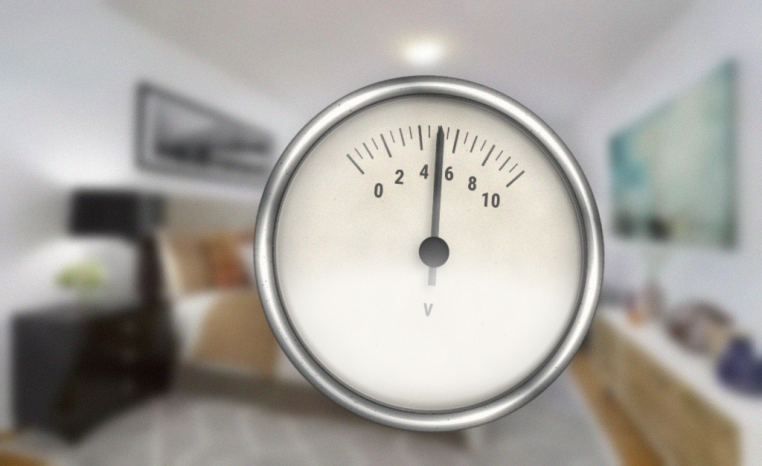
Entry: 5,V
